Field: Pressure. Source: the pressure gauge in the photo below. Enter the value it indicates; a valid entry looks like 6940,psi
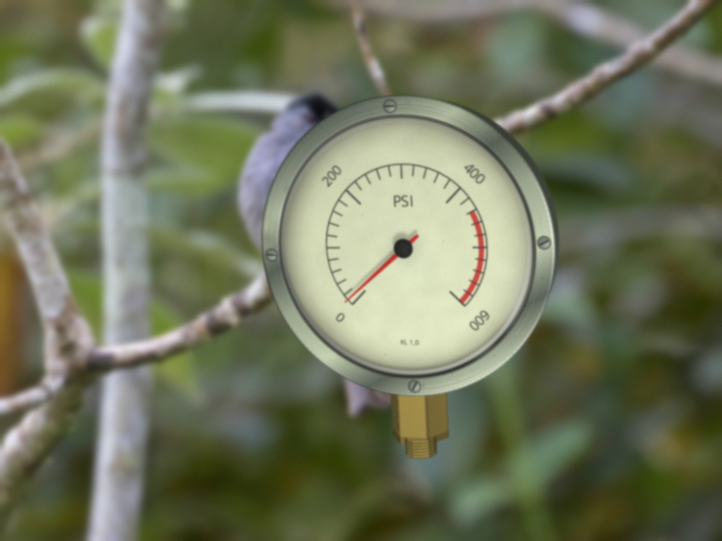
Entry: 10,psi
